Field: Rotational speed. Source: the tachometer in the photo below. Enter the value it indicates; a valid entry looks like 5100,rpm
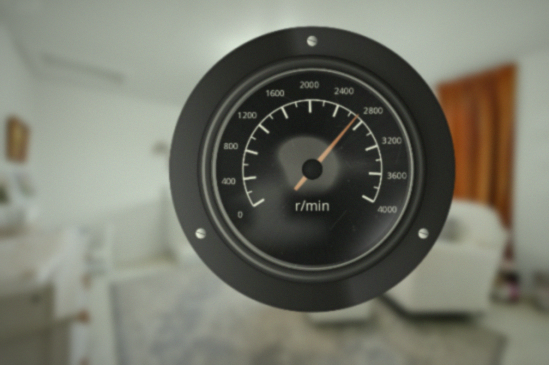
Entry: 2700,rpm
